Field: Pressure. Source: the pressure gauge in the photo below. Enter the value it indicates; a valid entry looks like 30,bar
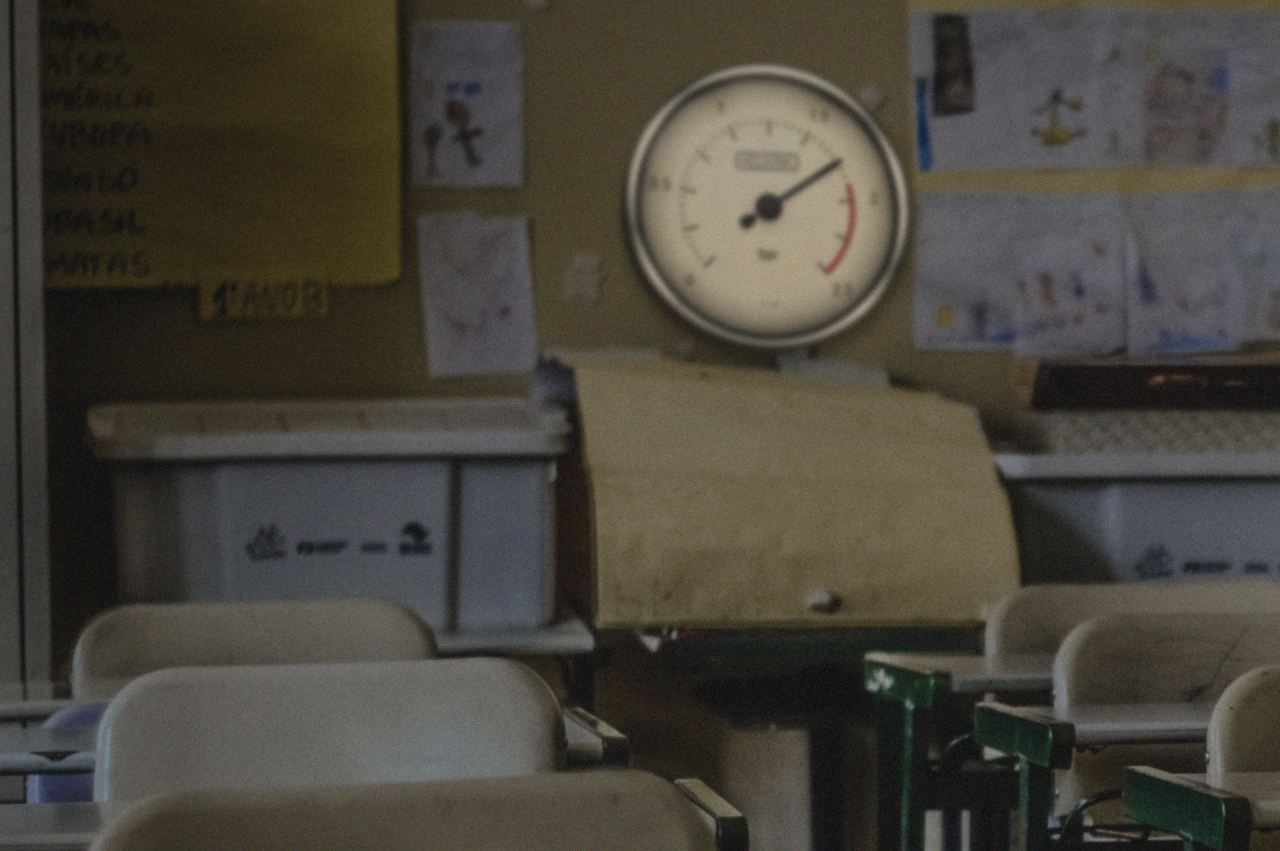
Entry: 1.75,bar
